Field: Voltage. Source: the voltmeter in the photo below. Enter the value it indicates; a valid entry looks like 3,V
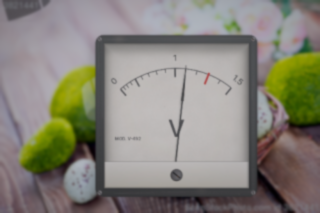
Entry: 1.1,V
